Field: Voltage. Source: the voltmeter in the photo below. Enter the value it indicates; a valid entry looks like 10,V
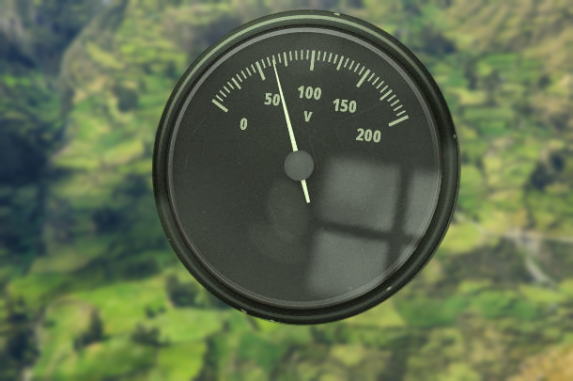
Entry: 65,V
